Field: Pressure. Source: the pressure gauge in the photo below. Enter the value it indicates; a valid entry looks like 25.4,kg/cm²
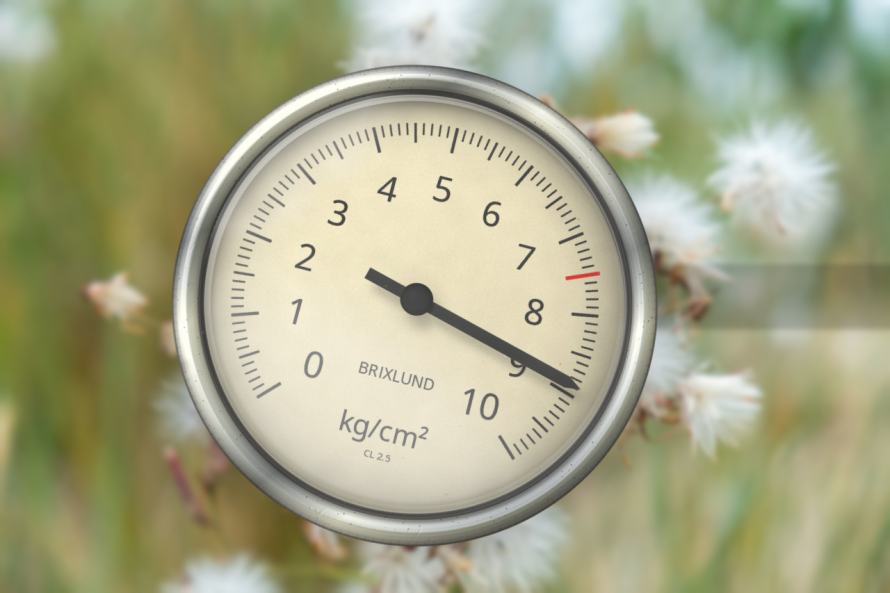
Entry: 8.9,kg/cm²
